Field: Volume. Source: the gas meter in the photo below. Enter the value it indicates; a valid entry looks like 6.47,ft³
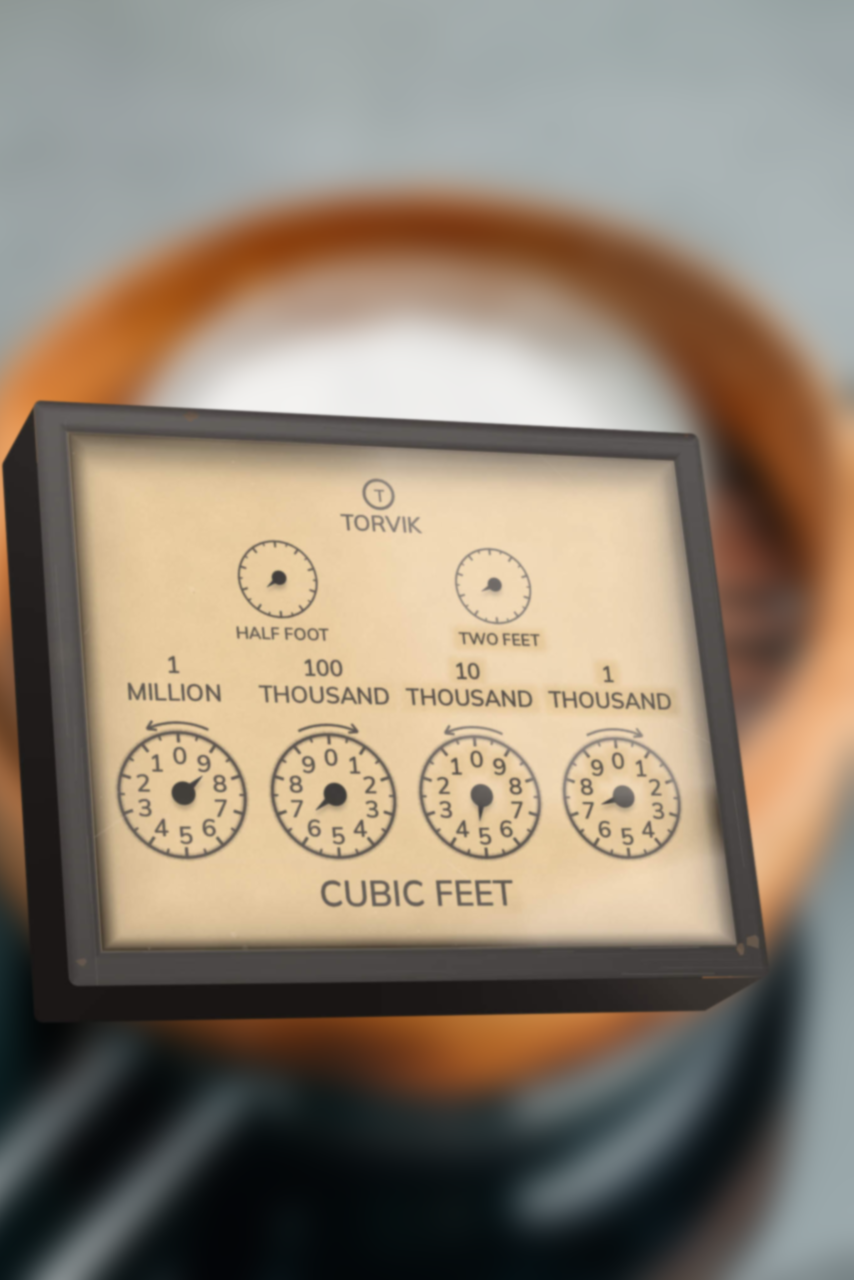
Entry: 864700,ft³
